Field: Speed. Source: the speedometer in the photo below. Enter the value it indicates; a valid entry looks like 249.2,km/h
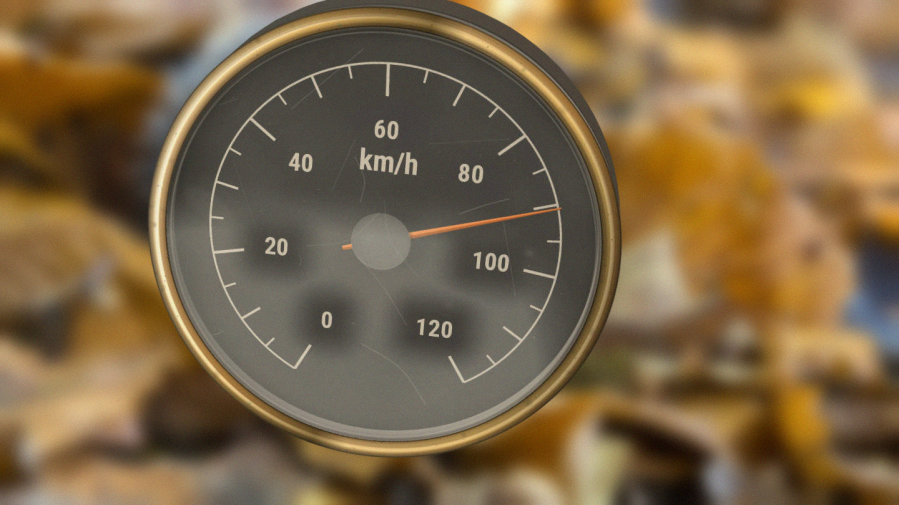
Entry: 90,km/h
